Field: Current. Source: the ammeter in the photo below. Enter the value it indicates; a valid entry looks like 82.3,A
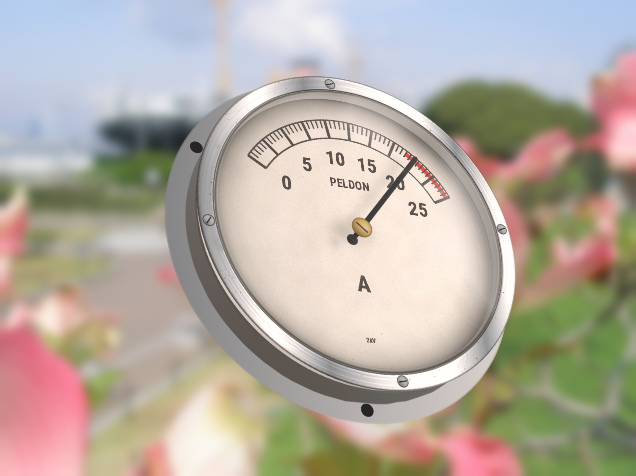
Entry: 20,A
